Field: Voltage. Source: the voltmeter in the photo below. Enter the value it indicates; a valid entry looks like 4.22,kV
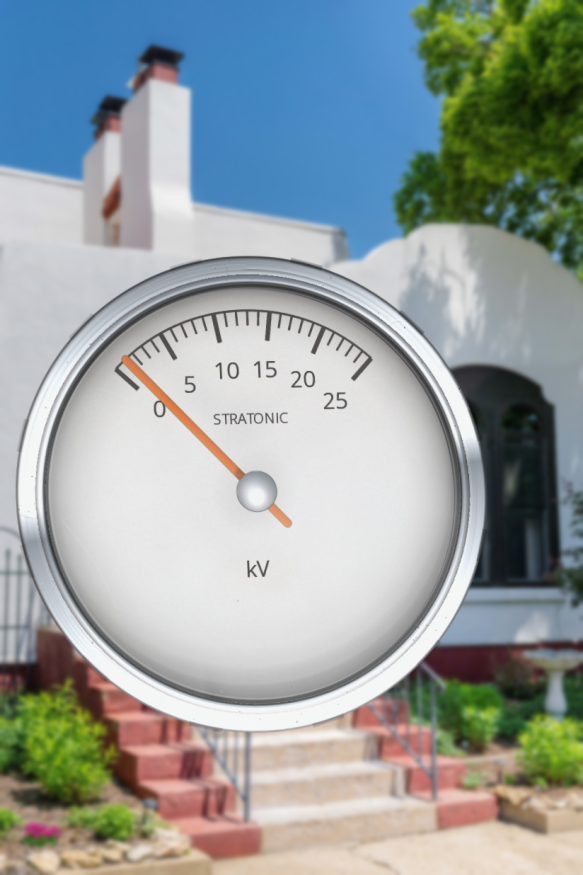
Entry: 1,kV
